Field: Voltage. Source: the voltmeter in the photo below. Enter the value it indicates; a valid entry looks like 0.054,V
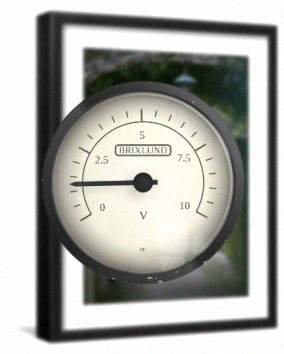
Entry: 1.25,V
